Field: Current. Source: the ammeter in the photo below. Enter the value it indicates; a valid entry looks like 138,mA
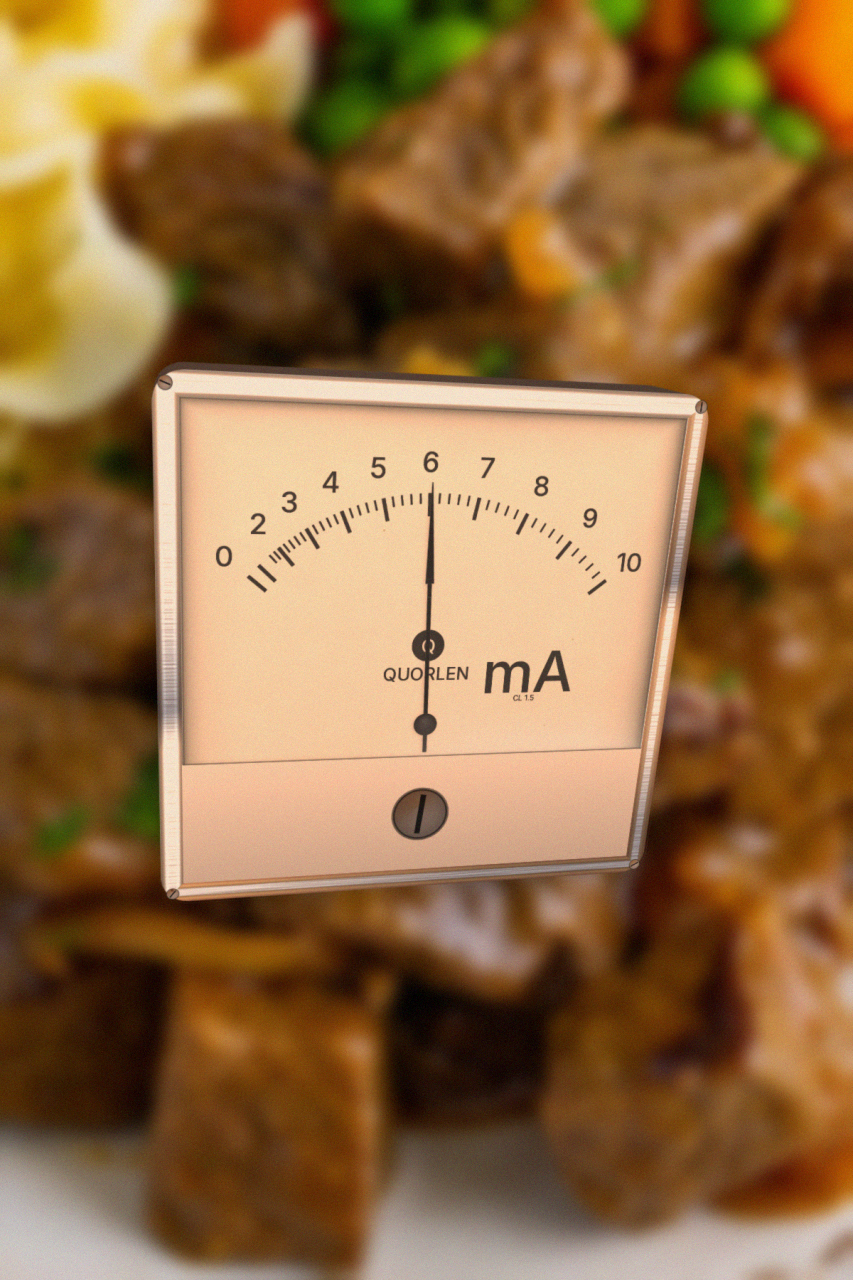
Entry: 6,mA
